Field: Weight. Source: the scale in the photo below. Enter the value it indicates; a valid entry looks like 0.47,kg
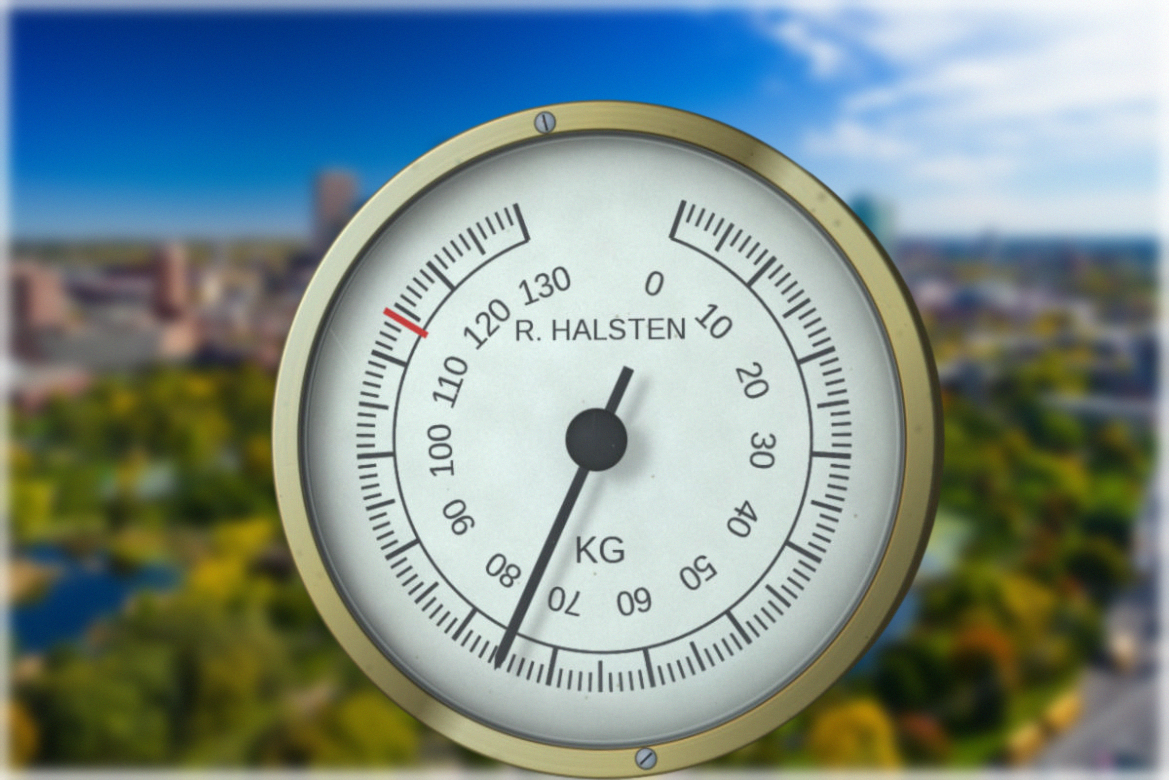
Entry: 75,kg
